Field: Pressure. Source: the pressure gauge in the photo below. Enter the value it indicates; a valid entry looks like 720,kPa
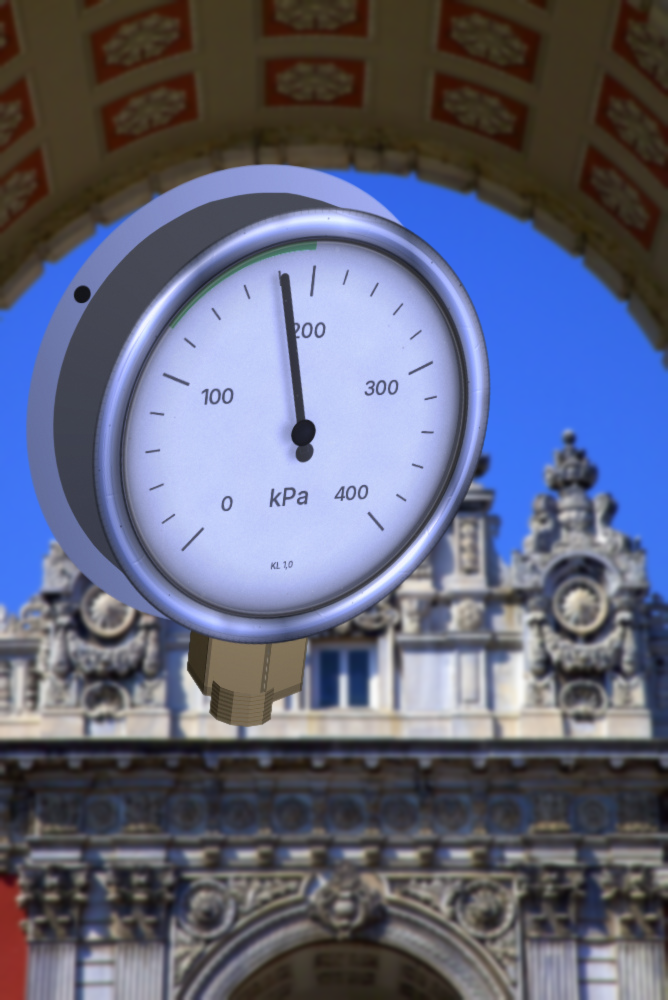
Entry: 180,kPa
